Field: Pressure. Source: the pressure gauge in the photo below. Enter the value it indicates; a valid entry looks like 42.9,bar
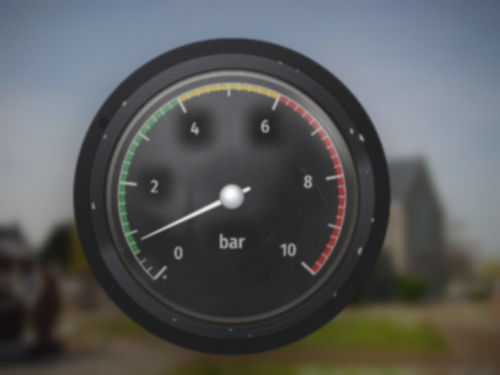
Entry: 0.8,bar
